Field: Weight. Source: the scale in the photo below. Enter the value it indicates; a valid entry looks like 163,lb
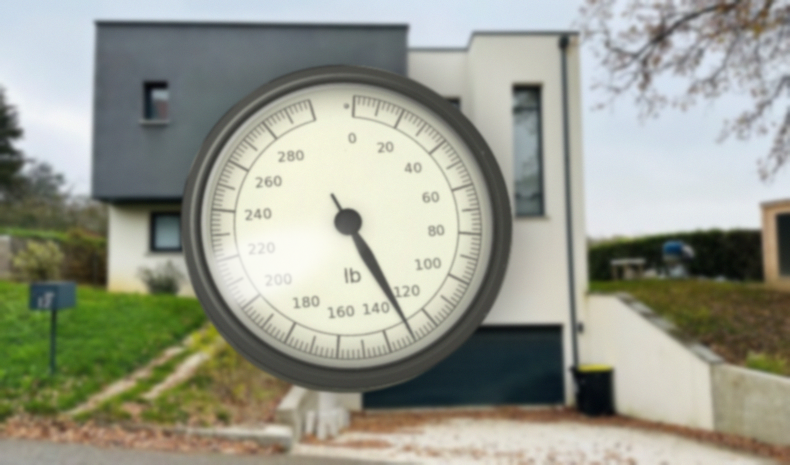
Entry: 130,lb
